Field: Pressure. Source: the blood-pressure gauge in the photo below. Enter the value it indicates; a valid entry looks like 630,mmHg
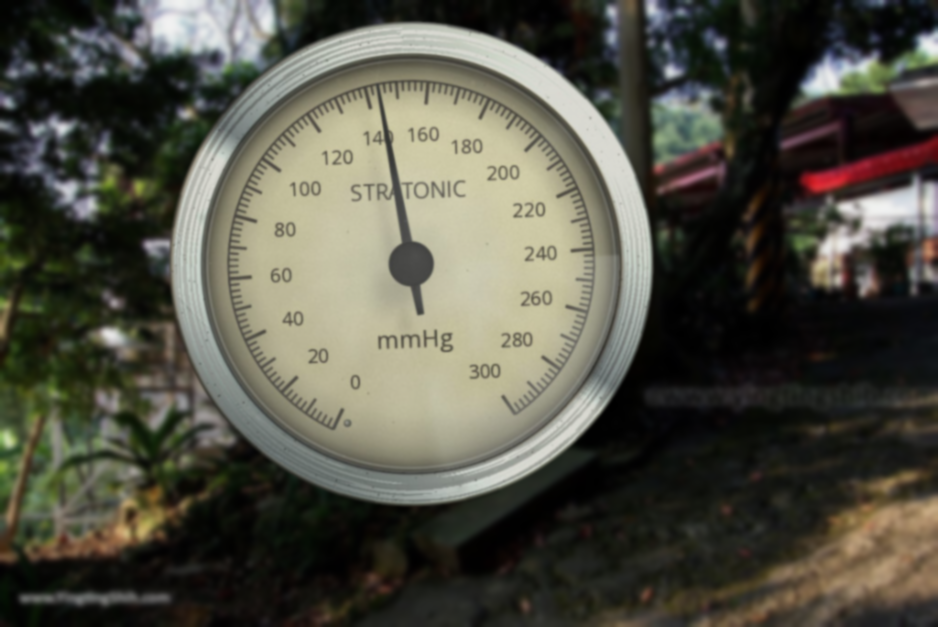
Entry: 144,mmHg
